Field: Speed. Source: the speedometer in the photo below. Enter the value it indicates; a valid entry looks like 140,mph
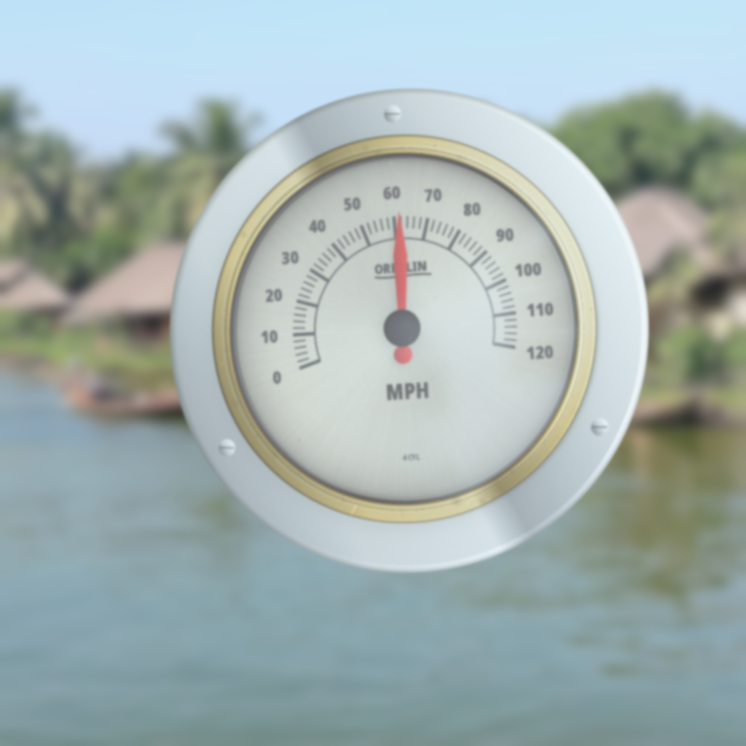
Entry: 62,mph
